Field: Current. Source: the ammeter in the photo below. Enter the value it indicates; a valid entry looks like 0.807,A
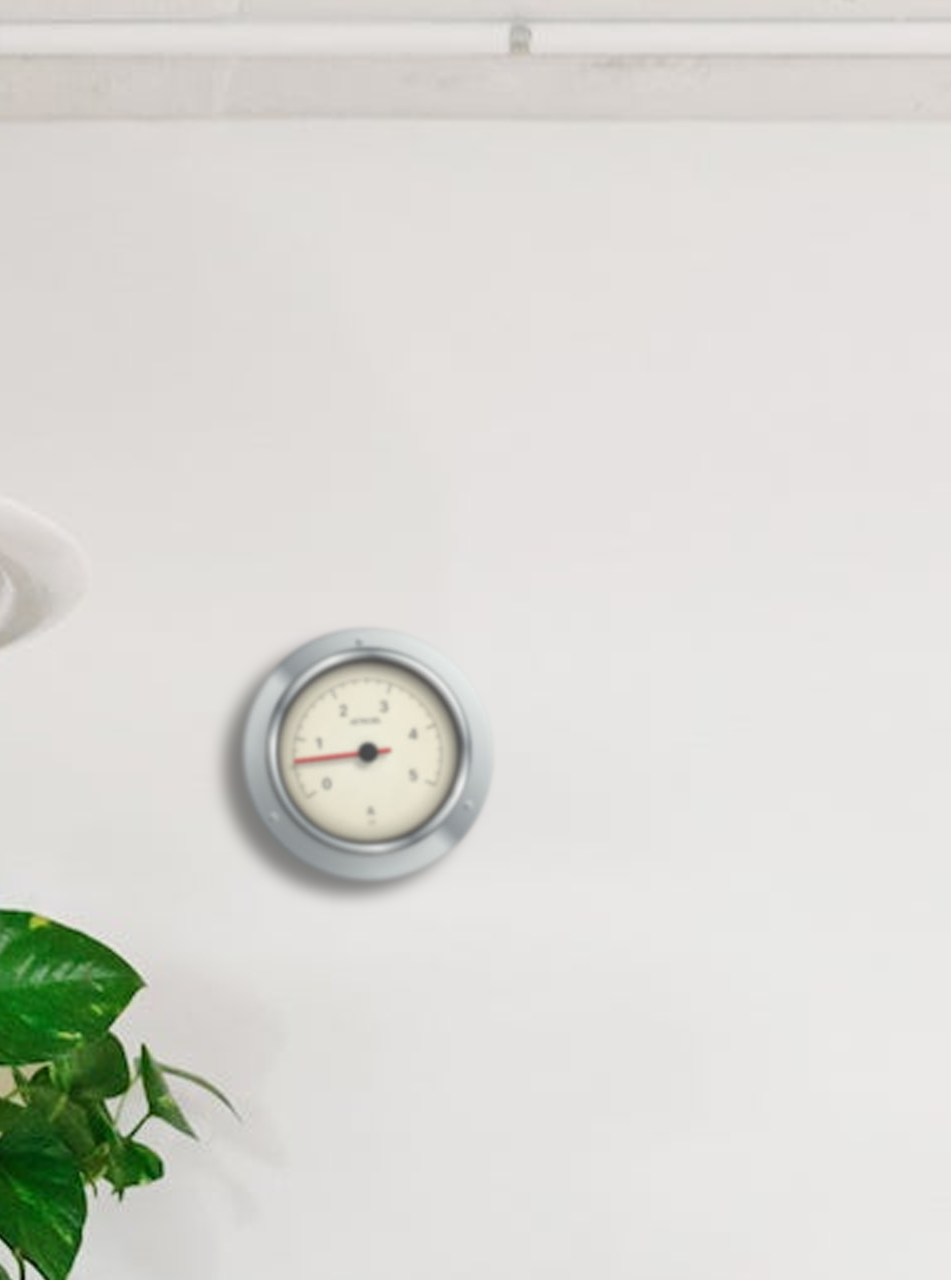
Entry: 0.6,A
